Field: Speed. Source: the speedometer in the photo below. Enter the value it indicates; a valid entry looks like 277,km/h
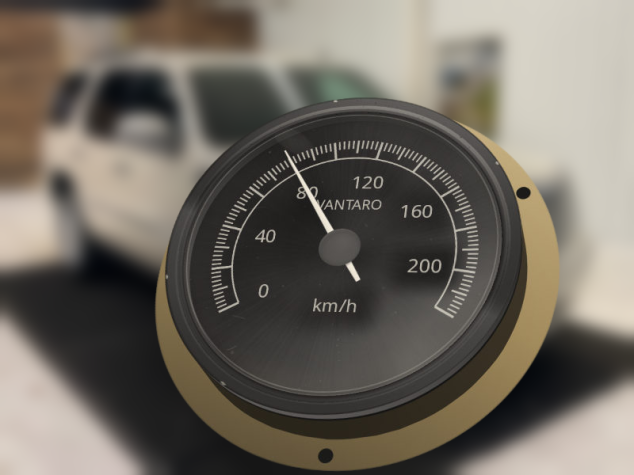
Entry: 80,km/h
